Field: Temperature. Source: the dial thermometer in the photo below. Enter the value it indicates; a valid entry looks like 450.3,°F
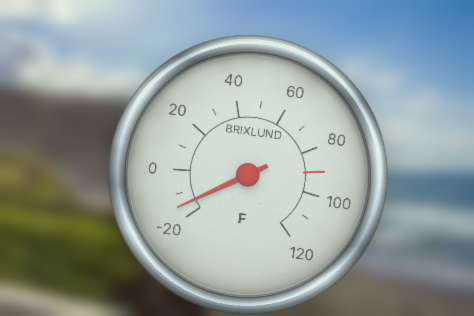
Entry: -15,°F
